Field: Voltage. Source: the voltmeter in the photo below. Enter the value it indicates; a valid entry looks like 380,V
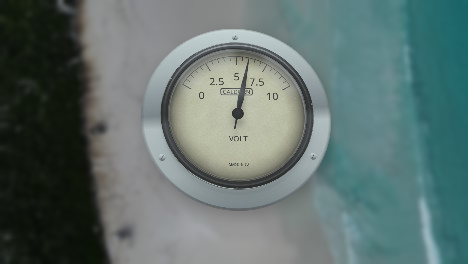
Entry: 6,V
